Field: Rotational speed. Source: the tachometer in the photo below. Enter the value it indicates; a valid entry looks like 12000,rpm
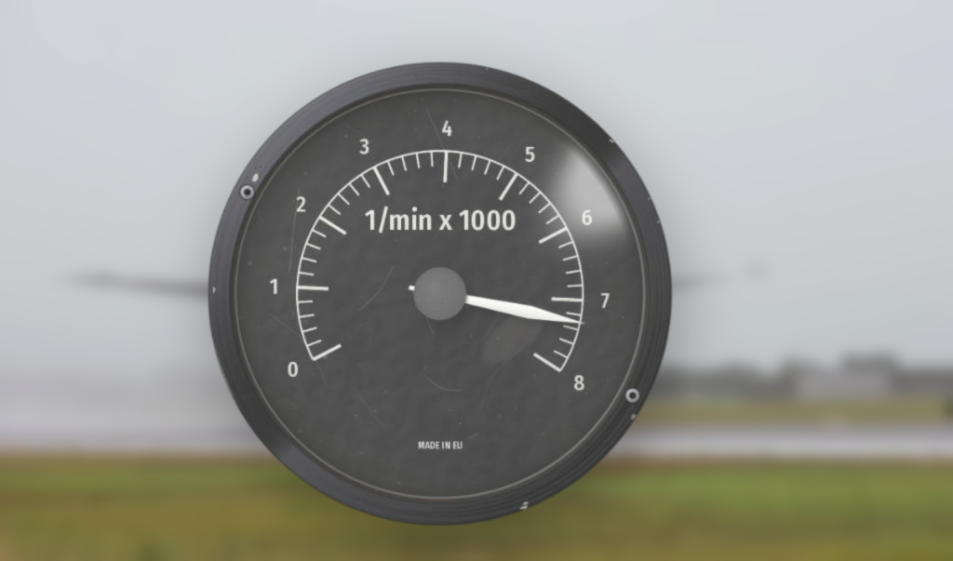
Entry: 7300,rpm
